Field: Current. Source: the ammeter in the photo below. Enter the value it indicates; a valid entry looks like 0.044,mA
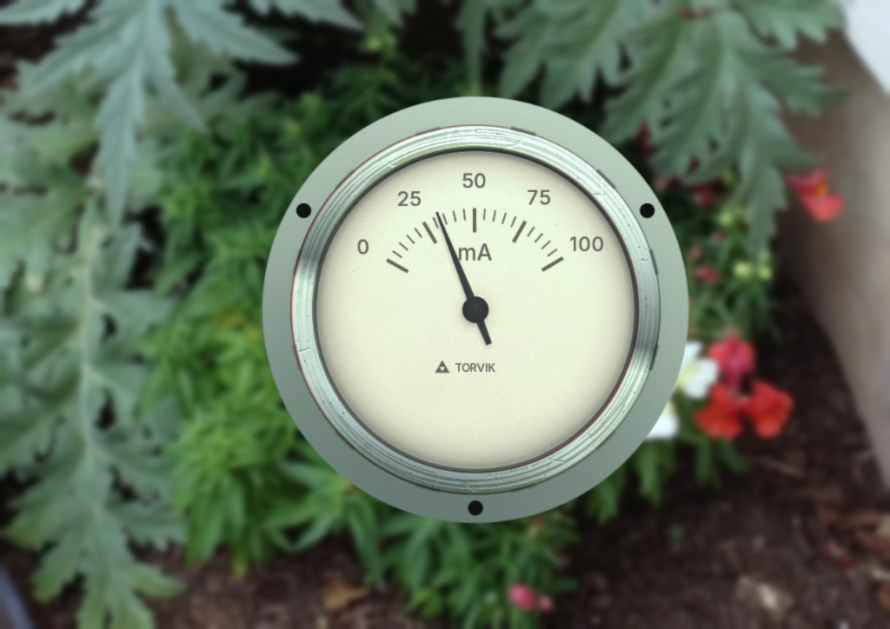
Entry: 32.5,mA
